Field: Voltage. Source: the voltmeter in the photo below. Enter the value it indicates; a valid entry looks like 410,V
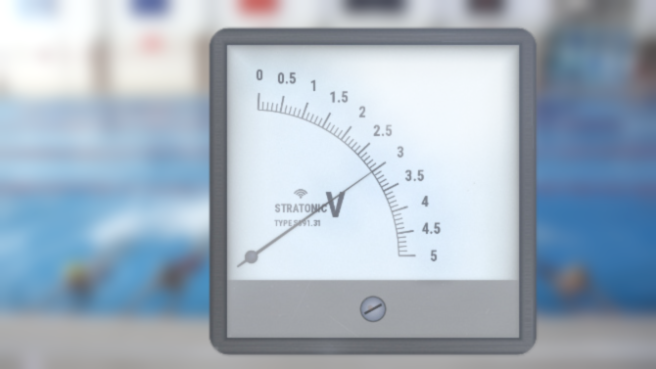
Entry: 3,V
